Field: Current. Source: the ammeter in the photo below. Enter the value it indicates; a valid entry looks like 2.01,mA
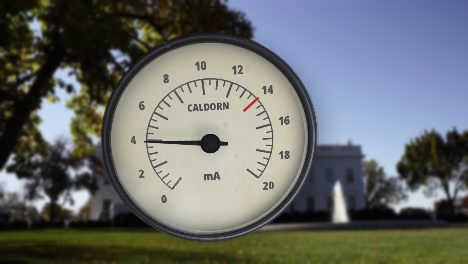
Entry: 4,mA
